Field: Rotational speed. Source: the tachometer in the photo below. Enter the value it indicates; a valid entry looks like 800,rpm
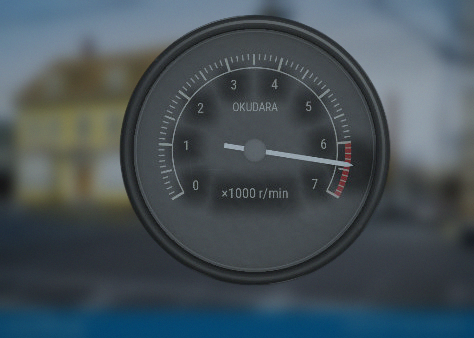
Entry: 6400,rpm
